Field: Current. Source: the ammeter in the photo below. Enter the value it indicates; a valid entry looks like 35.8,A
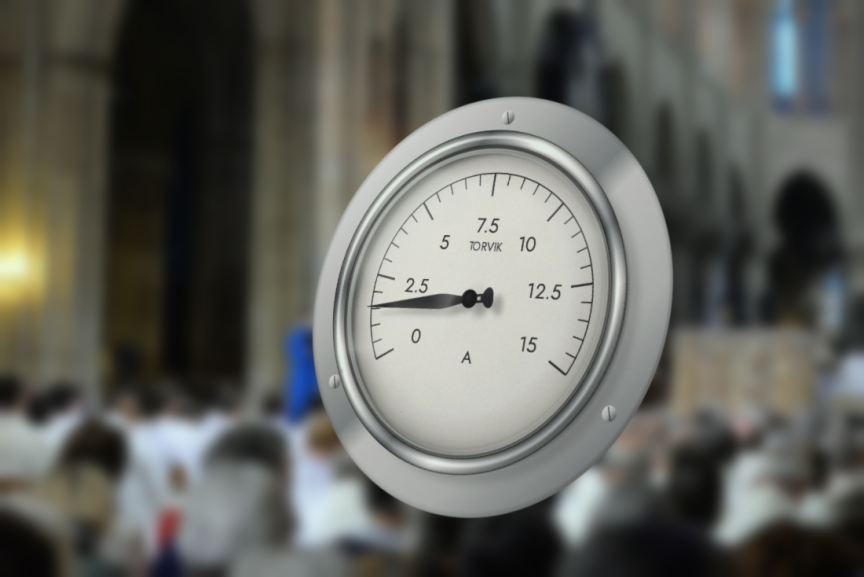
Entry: 1.5,A
